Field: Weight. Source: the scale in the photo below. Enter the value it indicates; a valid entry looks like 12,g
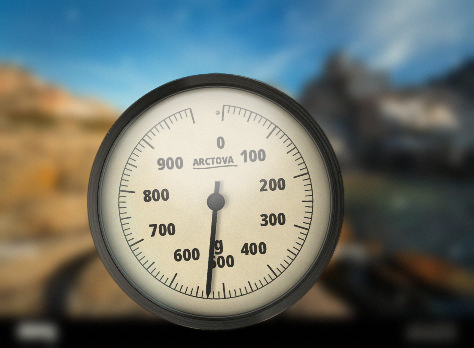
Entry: 530,g
